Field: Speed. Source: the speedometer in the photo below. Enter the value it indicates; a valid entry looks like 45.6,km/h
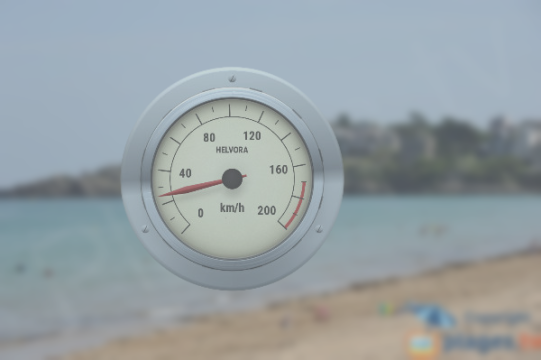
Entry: 25,km/h
